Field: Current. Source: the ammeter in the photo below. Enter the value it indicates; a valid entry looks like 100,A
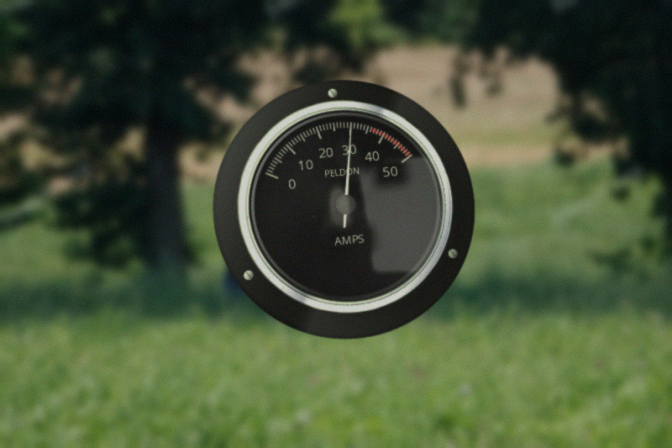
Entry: 30,A
